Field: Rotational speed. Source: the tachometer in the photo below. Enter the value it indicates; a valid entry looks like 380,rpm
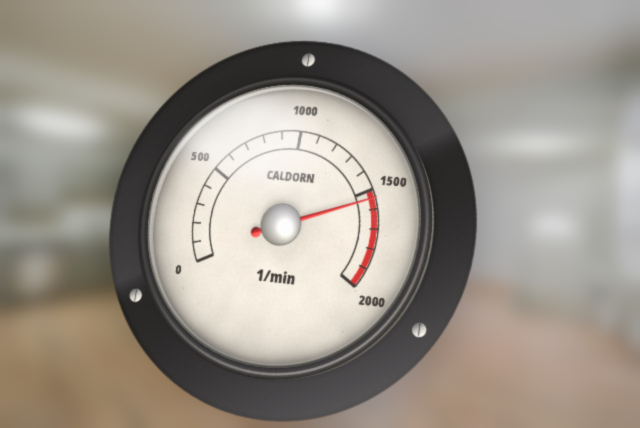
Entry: 1550,rpm
